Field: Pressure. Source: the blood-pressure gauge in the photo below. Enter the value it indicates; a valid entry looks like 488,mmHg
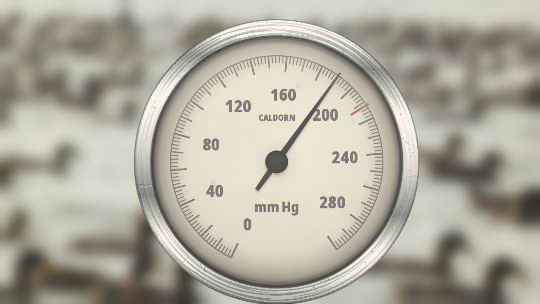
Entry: 190,mmHg
